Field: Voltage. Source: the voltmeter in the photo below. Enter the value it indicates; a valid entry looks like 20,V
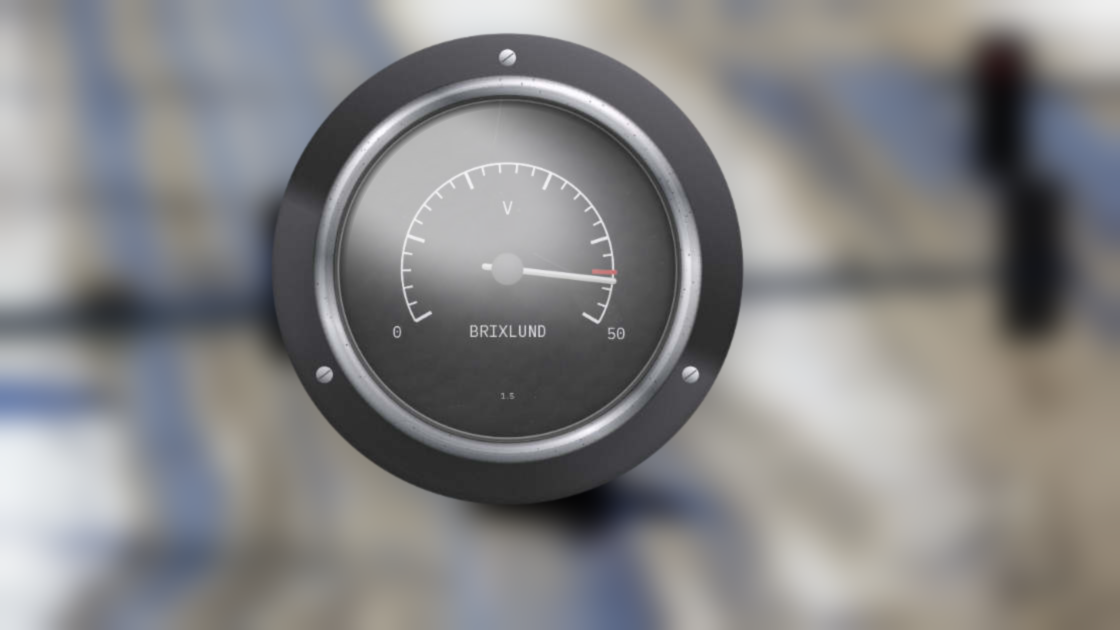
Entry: 45,V
